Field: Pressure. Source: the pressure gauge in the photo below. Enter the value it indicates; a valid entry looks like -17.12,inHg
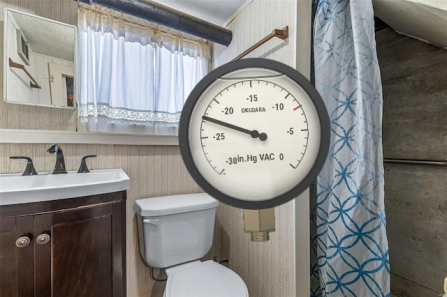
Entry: -22.5,inHg
